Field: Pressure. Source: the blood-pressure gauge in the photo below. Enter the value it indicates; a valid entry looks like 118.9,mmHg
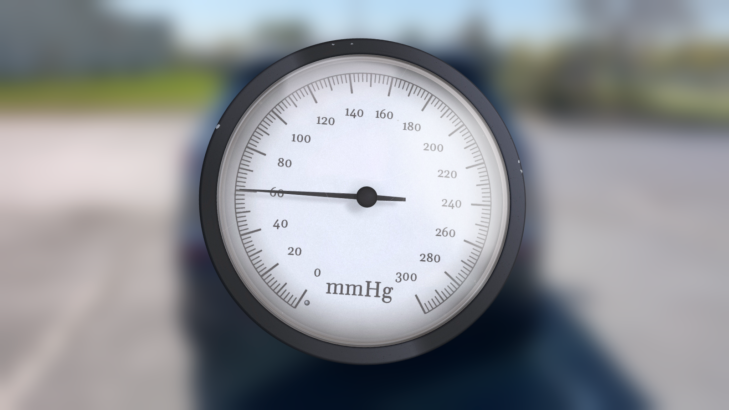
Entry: 60,mmHg
